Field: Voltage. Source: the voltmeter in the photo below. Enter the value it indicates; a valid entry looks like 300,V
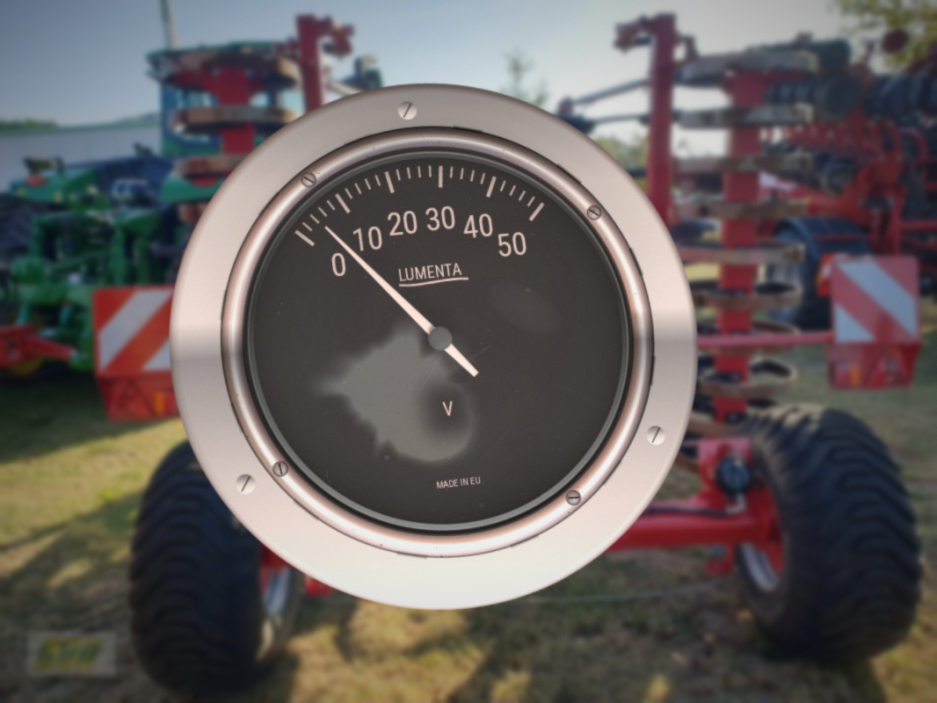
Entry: 4,V
